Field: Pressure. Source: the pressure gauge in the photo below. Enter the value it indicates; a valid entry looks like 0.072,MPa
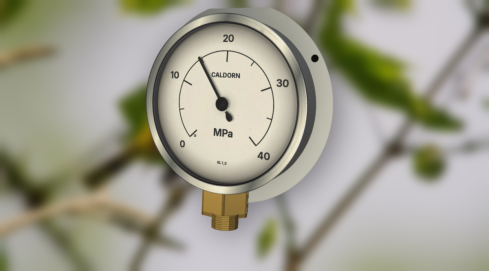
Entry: 15,MPa
